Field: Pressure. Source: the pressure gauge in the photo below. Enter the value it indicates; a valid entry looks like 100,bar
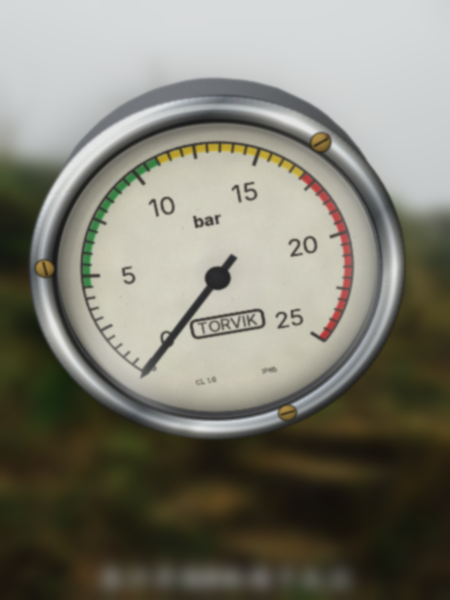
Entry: 0,bar
